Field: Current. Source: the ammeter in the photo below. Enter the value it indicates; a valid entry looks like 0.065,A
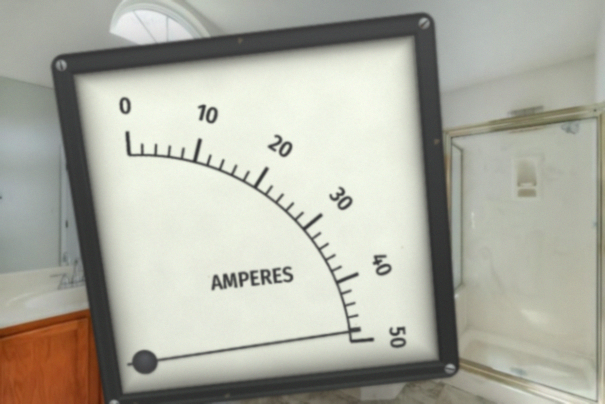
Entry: 48,A
